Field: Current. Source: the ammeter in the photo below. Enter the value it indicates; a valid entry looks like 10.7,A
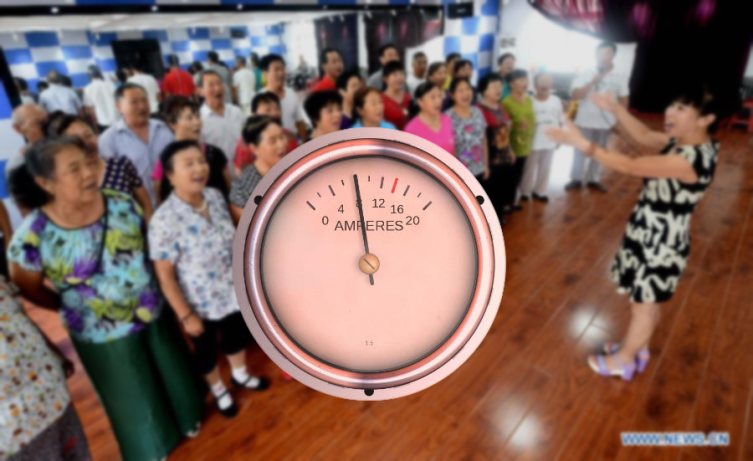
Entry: 8,A
